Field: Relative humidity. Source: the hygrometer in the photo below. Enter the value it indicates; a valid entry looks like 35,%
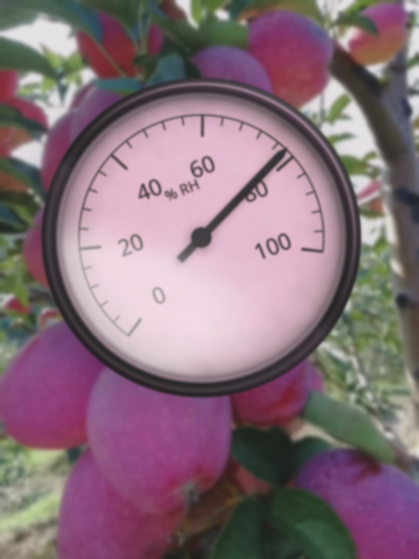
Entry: 78,%
